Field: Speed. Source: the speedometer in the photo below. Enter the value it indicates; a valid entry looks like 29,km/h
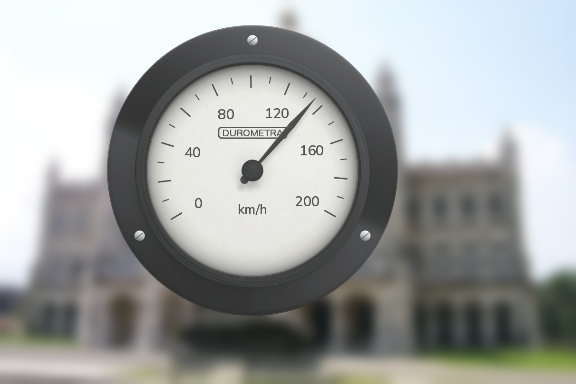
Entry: 135,km/h
